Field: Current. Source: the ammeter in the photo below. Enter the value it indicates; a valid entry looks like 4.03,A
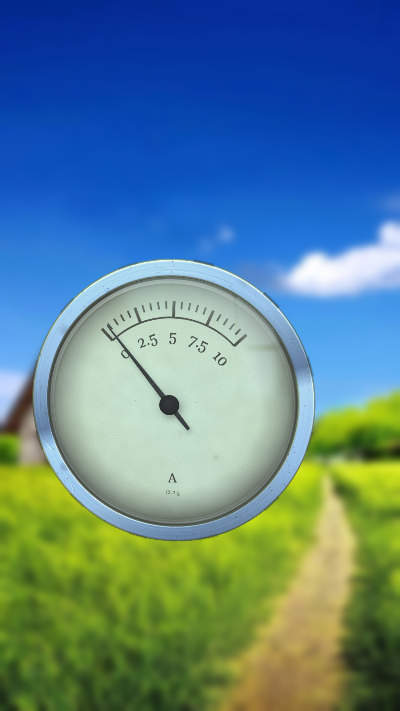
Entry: 0.5,A
